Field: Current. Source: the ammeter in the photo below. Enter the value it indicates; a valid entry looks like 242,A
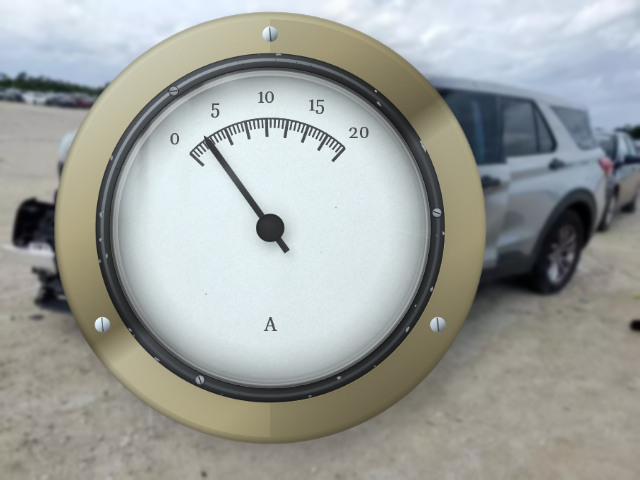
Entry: 2.5,A
